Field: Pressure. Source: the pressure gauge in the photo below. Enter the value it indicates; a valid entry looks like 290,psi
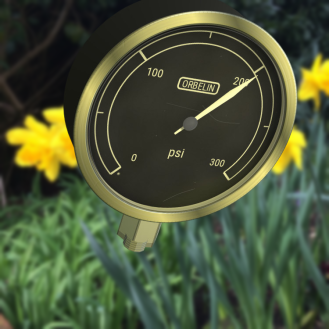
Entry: 200,psi
